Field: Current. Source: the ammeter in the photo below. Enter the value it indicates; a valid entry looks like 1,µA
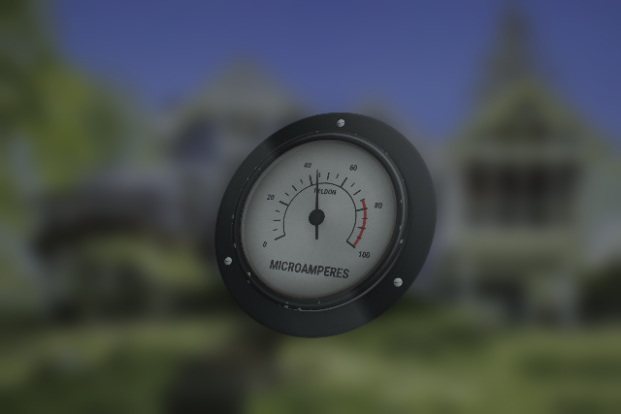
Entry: 45,µA
